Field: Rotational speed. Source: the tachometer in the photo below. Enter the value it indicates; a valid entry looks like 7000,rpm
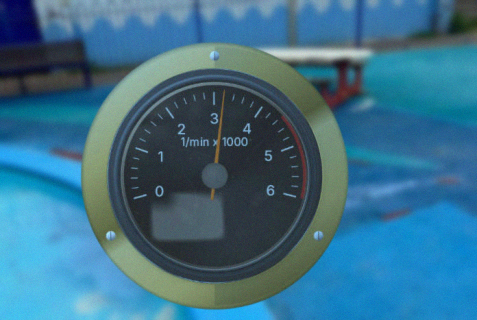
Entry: 3200,rpm
